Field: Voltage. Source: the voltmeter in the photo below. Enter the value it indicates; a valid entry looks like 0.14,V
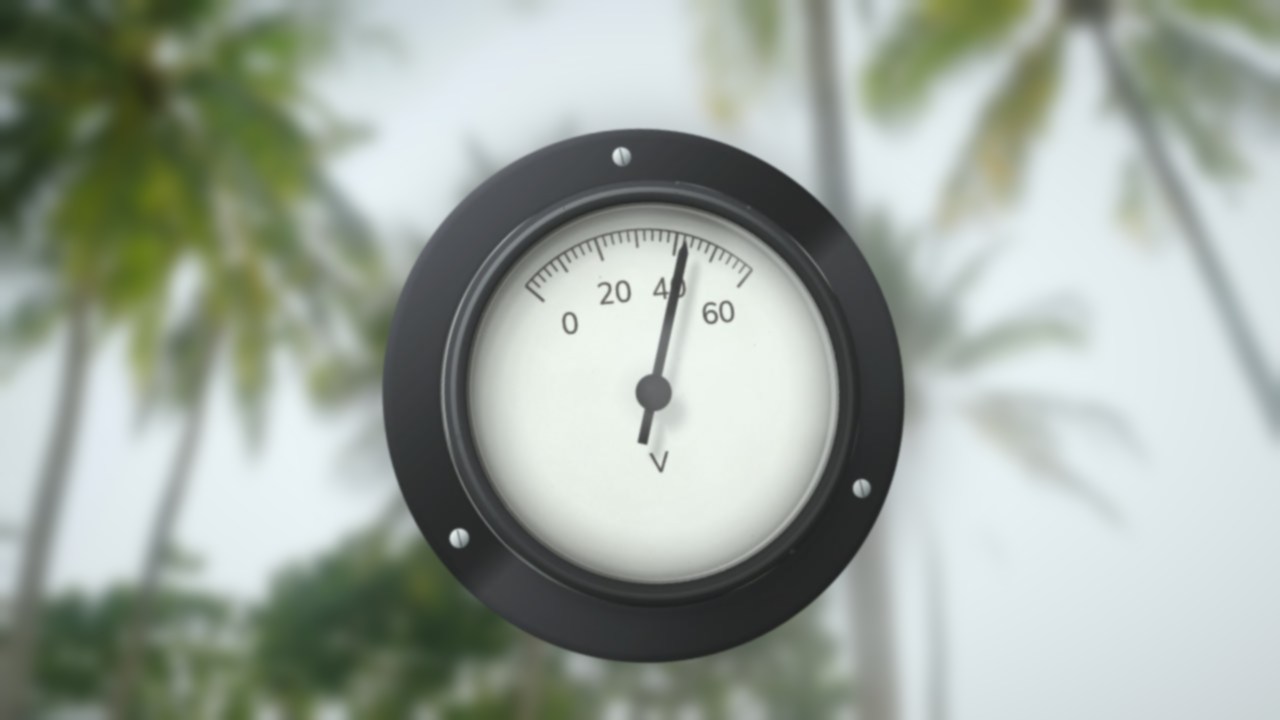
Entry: 42,V
